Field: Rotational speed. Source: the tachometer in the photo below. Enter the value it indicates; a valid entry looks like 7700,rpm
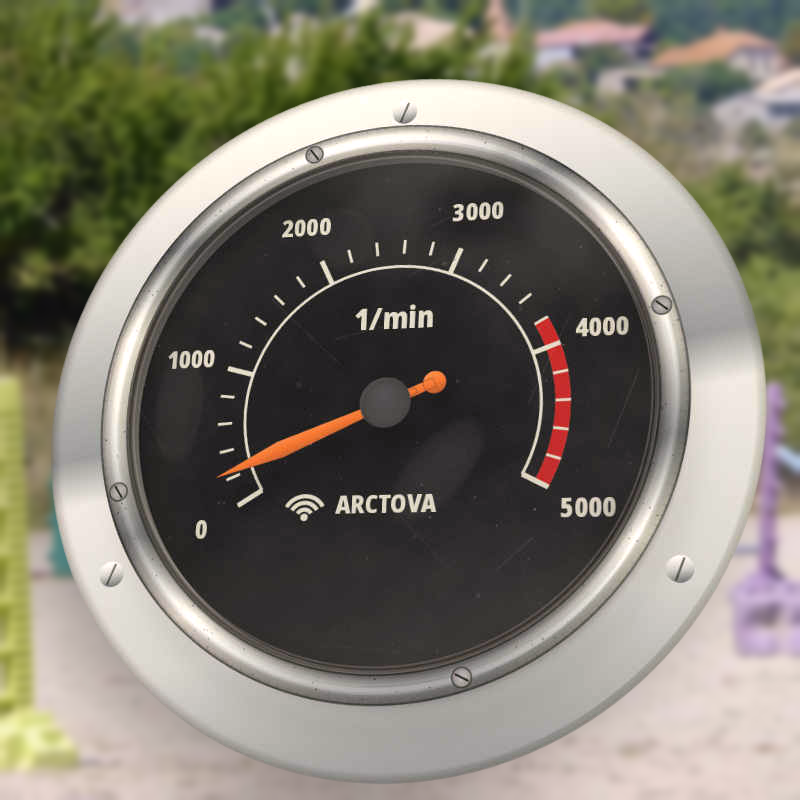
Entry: 200,rpm
